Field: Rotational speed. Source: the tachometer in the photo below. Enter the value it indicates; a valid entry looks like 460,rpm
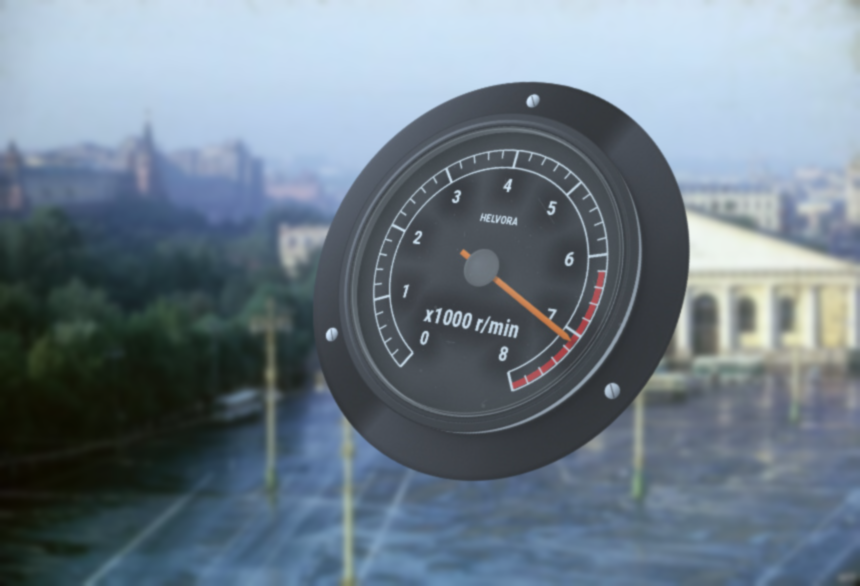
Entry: 7100,rpm
